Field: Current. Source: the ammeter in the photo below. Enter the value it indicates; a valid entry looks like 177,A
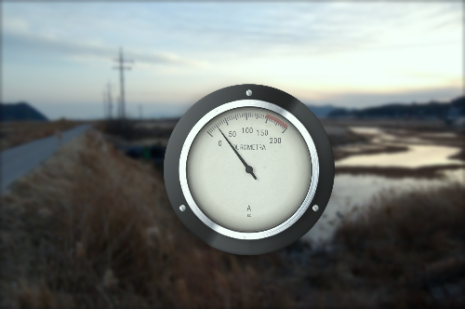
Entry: 25,A
